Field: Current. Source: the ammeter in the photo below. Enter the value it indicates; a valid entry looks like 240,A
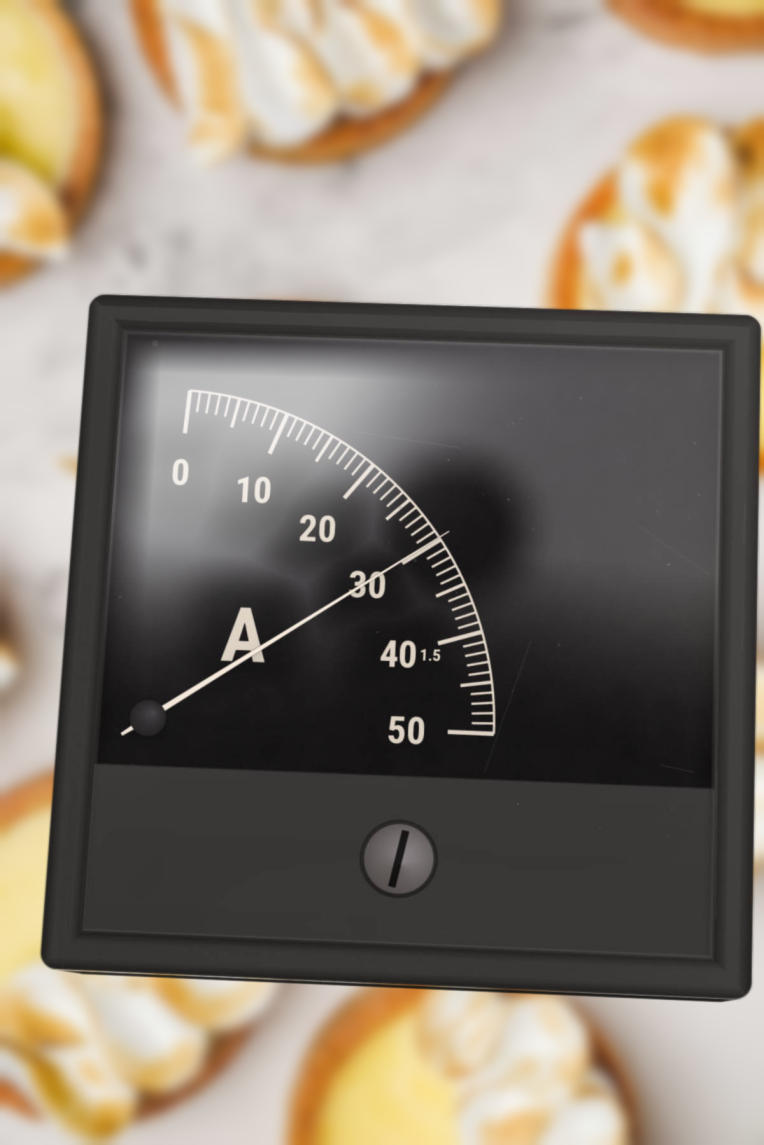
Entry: 30,A
